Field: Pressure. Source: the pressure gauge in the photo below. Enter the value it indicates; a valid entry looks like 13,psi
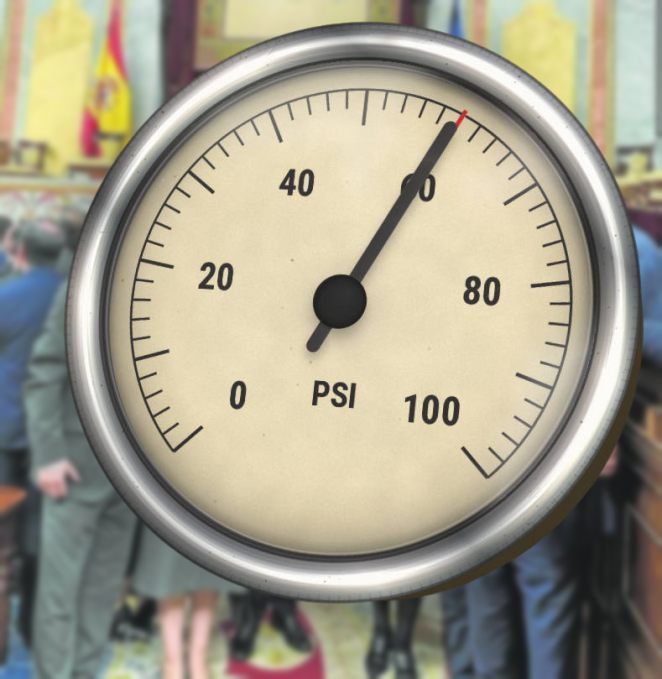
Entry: 60,psi
